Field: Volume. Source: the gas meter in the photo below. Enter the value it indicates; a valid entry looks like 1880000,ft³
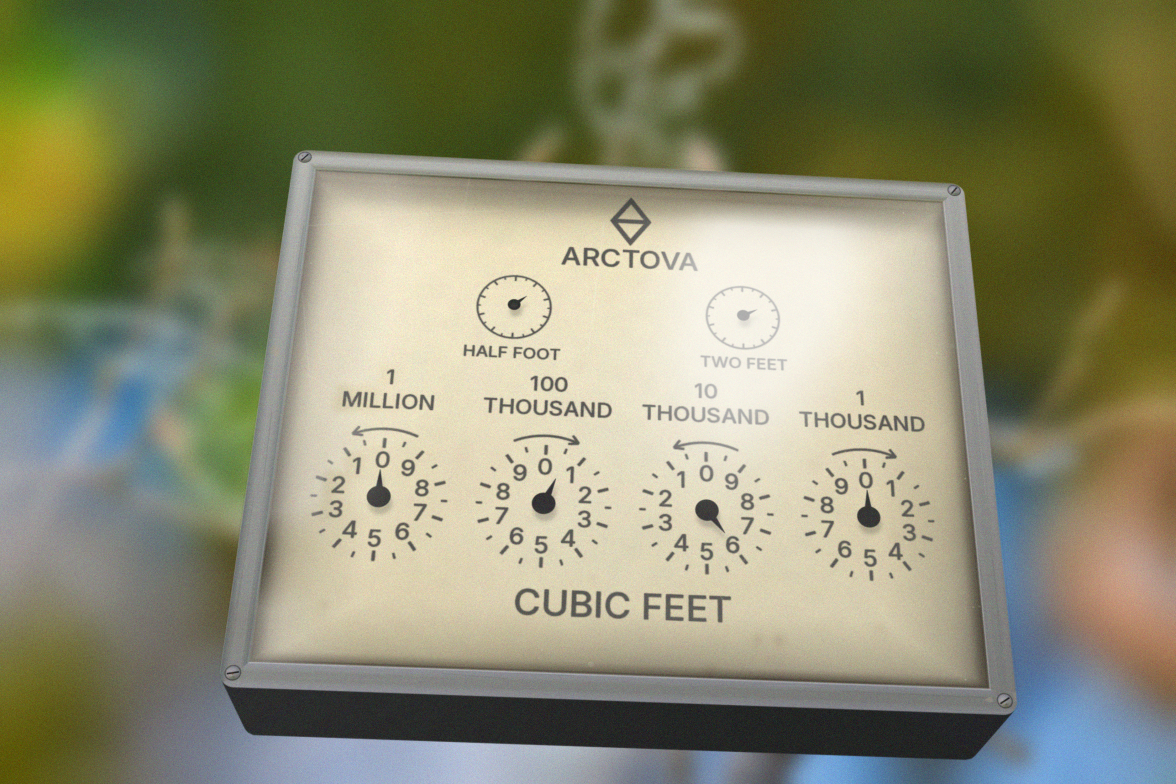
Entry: 6000,ft³
